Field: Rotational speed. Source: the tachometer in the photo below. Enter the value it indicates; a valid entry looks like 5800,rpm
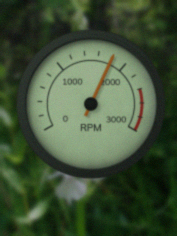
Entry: 1800,rpm
